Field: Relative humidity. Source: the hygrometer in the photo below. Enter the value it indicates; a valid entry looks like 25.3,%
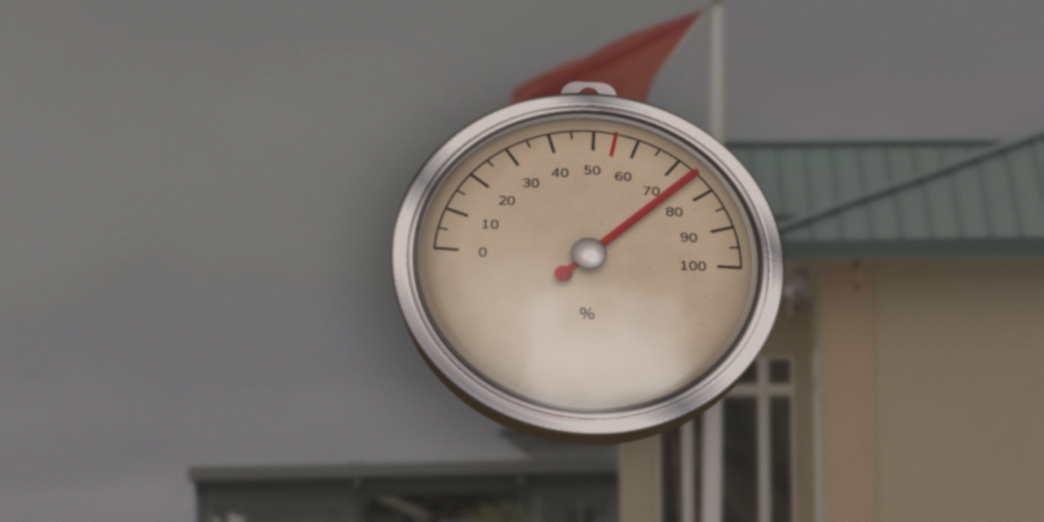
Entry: 75,%
